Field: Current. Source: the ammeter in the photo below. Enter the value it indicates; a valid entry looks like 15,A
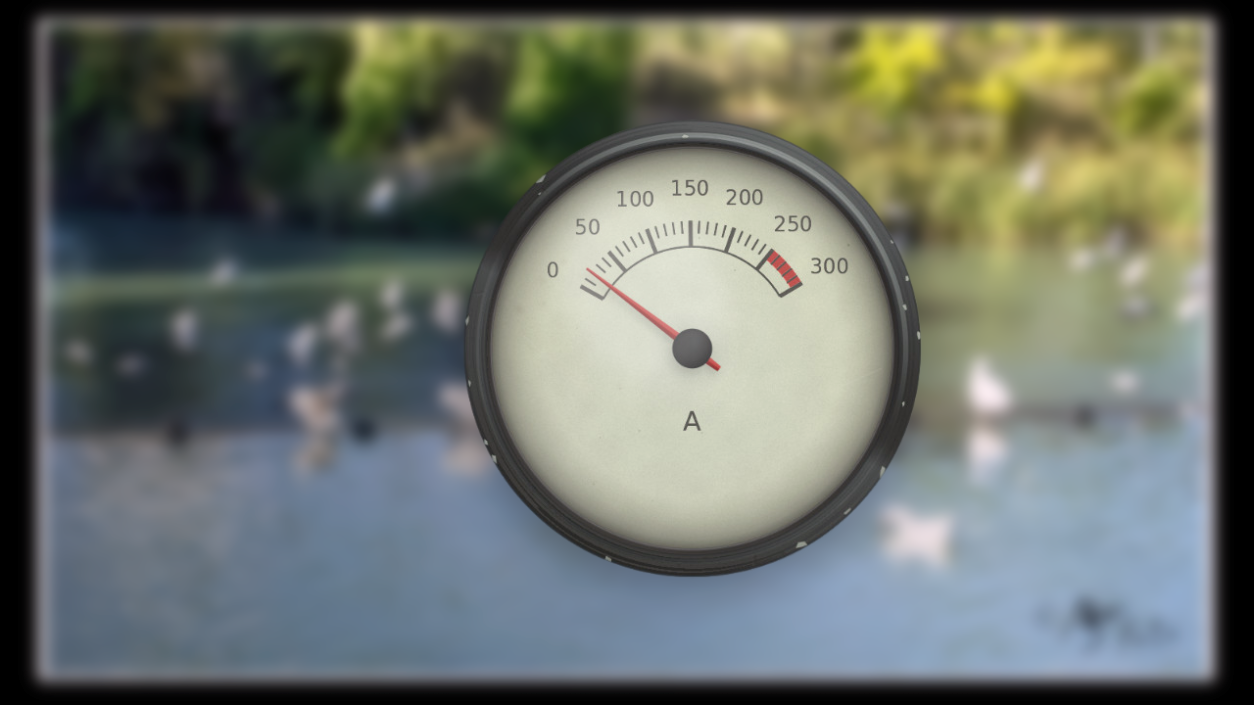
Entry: 20,A
